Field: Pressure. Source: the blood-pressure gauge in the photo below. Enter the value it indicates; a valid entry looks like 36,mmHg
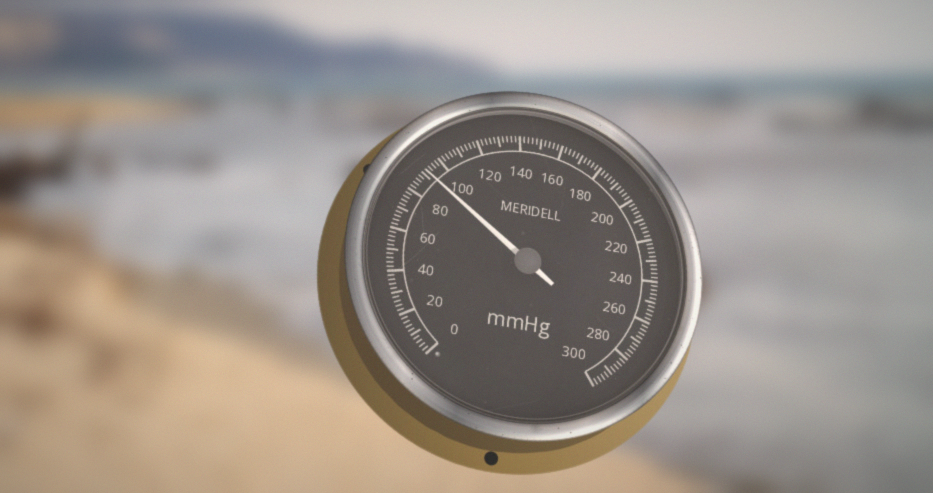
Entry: 90,mmHg
